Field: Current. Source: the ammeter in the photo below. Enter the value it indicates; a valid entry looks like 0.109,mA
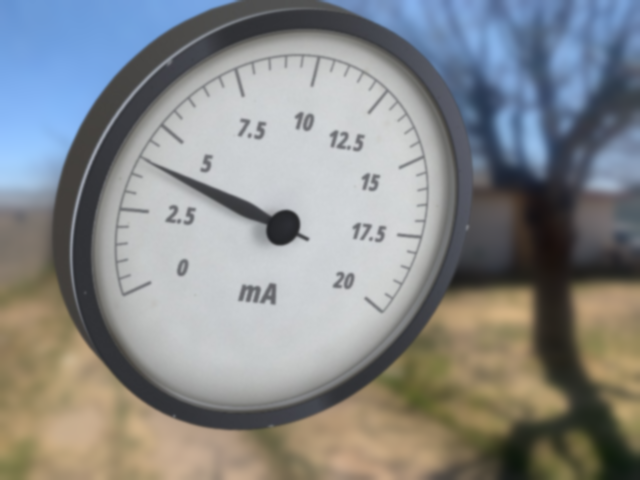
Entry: 4,mA
